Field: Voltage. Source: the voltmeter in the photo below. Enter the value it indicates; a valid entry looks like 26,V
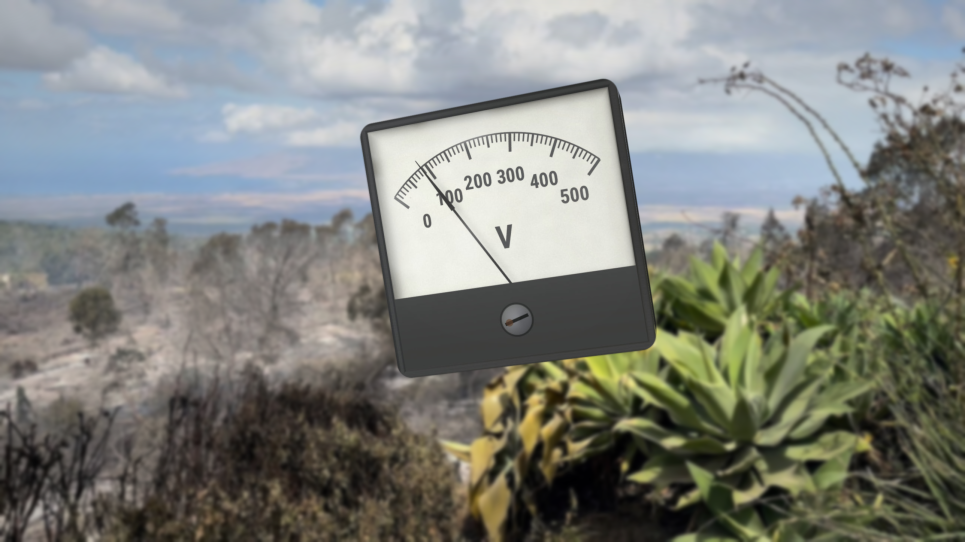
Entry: 90,V
